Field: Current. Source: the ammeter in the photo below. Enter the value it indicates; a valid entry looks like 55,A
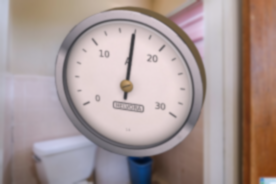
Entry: 16,A
